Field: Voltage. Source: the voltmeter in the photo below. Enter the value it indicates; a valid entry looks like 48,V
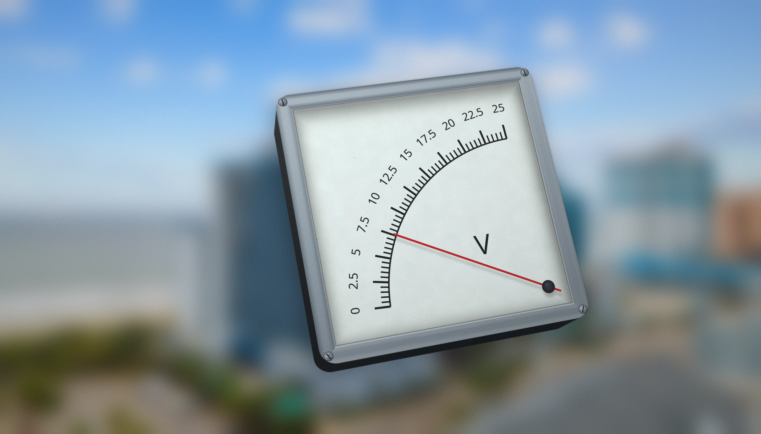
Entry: 7.5,V
